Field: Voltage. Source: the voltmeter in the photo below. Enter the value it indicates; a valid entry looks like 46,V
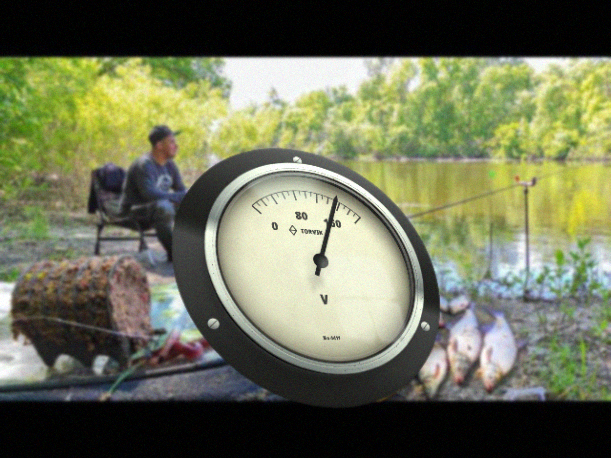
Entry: 150,V
